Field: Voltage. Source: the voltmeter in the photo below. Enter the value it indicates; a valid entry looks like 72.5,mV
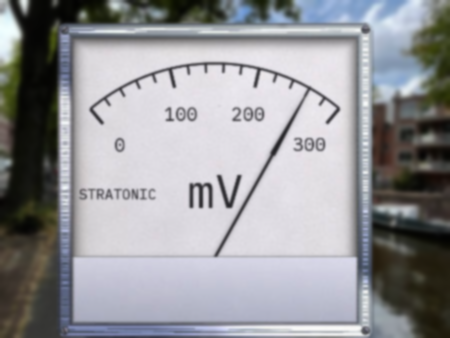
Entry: 260,mV
